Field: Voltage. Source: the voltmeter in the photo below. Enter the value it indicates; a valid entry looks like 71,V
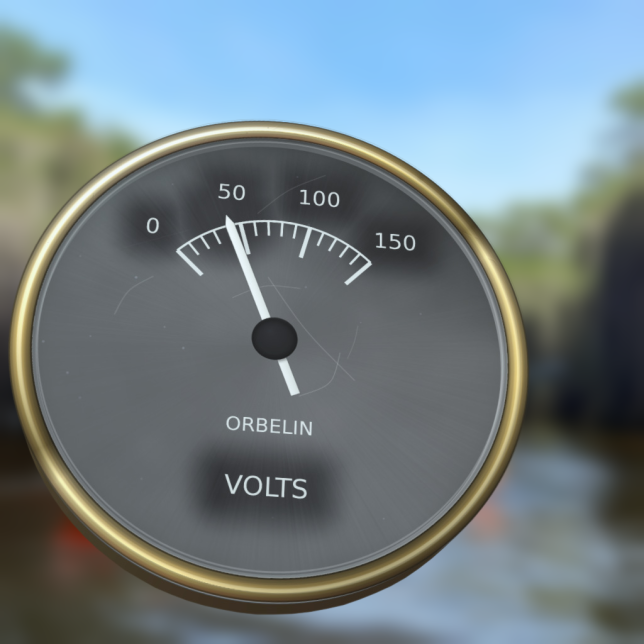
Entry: 40,V
